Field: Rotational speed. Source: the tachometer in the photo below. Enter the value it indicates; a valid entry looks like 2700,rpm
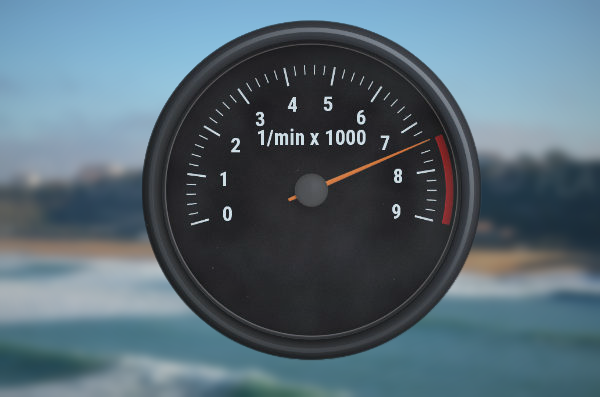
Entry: 7400,rpm
